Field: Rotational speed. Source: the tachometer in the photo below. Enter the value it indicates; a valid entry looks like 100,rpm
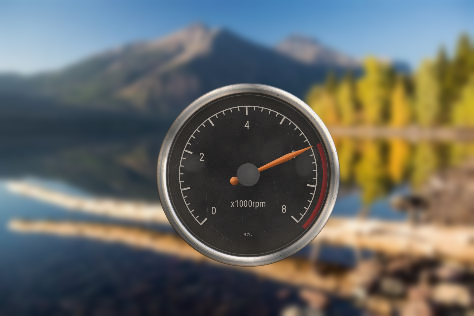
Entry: 6000,rpm
